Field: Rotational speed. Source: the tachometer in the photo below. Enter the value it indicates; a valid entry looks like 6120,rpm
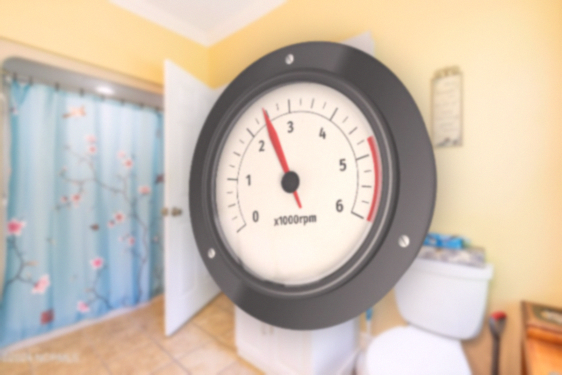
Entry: 2500,rpm
